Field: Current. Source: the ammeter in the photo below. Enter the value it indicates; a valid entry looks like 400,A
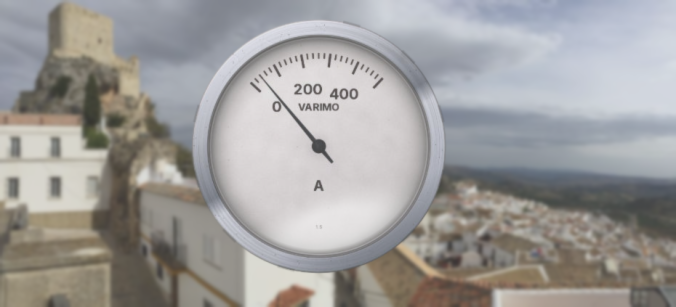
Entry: 40,A
